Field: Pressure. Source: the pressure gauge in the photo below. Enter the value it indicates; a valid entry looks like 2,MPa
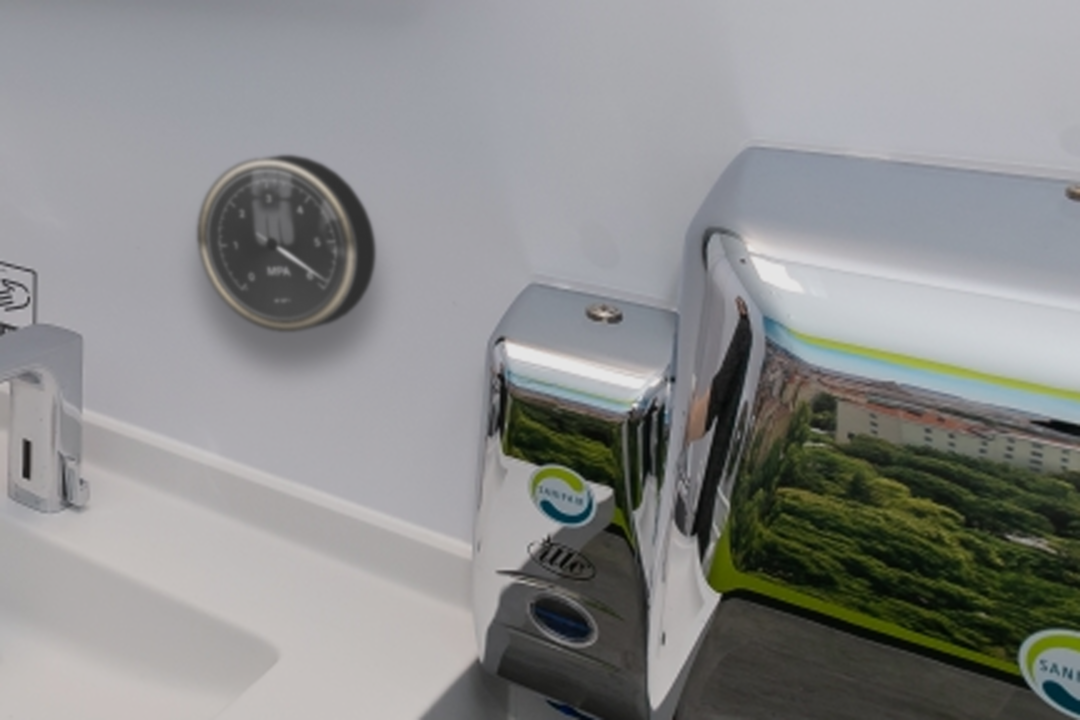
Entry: 5.8,MPa
